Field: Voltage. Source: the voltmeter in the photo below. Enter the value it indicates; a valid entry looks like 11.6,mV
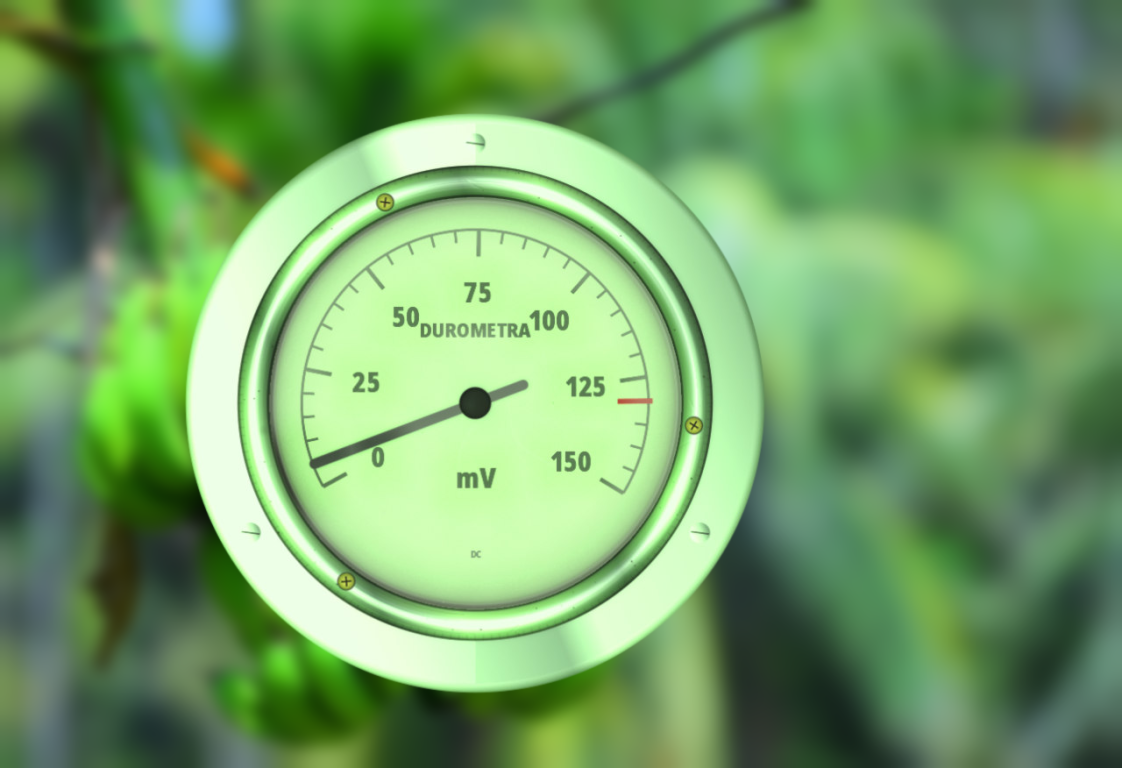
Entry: 5,mV
